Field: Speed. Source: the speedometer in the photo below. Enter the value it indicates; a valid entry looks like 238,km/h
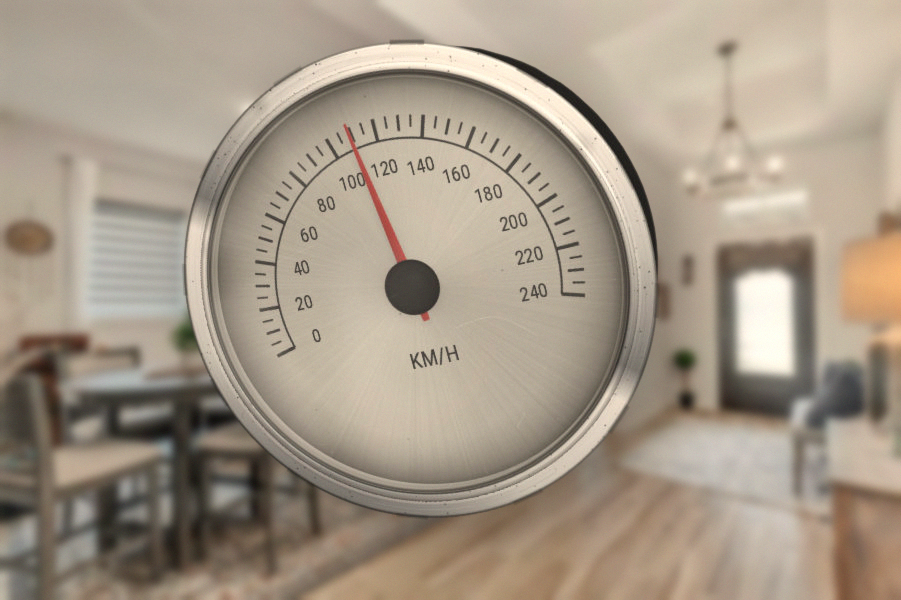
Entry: 110,km/h
